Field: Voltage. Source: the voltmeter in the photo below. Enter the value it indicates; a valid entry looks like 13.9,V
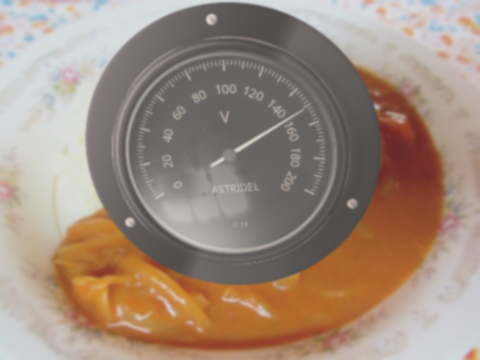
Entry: 150,V
